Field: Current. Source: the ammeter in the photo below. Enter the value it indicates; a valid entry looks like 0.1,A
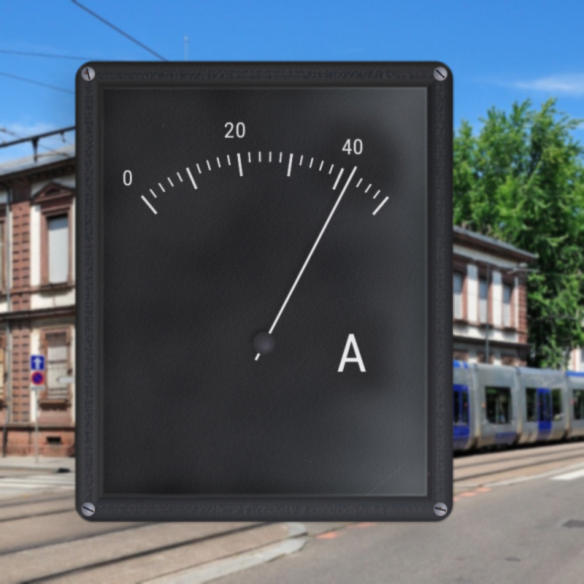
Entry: 42,A
